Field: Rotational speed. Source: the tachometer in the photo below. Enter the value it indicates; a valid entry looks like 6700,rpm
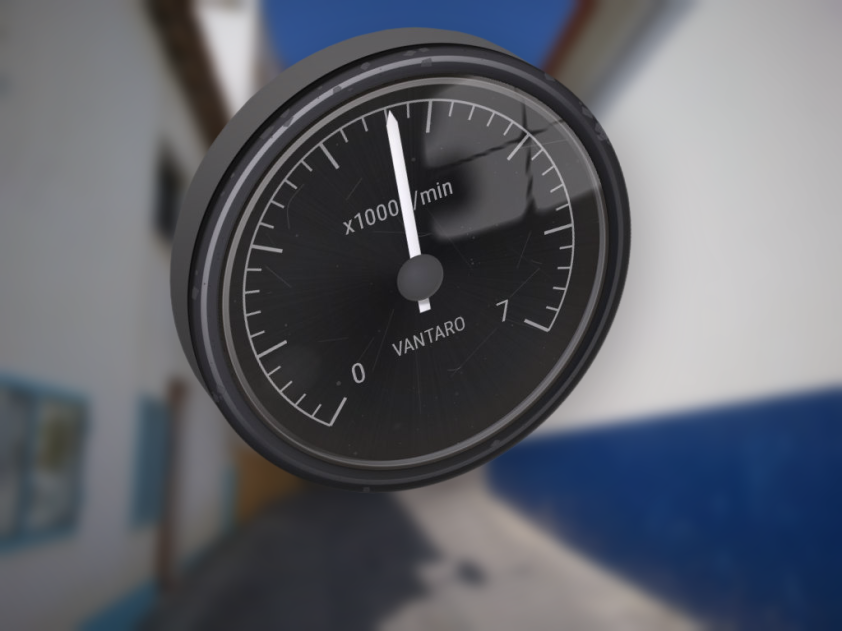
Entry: 3600,rpm
